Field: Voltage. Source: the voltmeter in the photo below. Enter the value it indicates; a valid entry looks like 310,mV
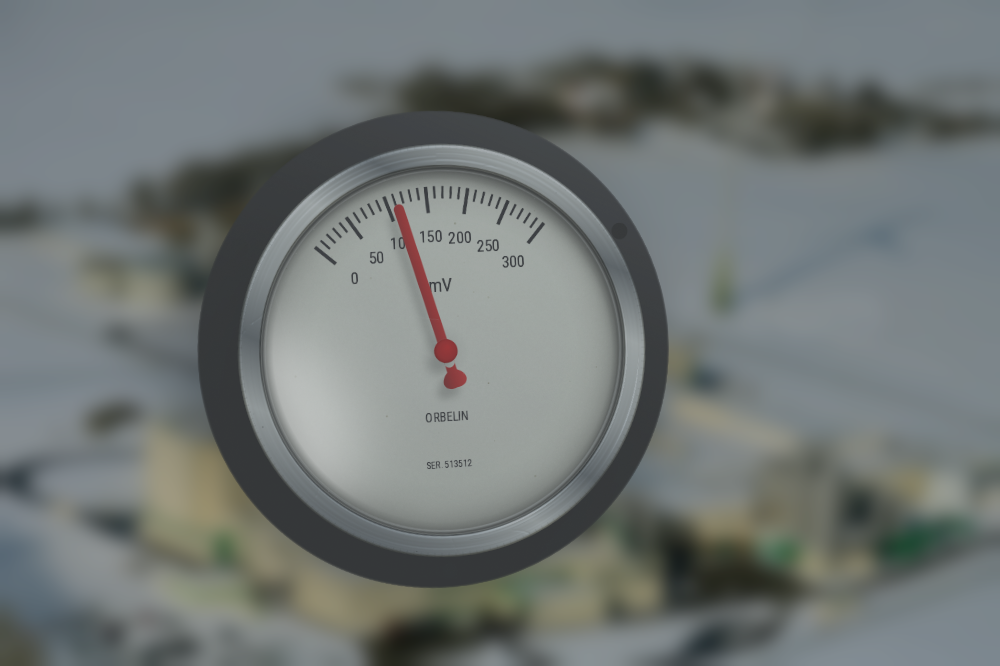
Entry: 110,mV
